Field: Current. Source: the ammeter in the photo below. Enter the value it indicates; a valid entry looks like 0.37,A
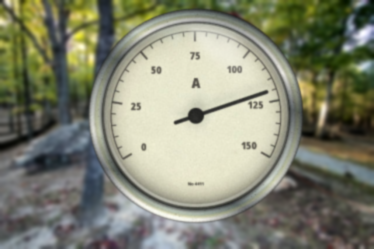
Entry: 120,A
